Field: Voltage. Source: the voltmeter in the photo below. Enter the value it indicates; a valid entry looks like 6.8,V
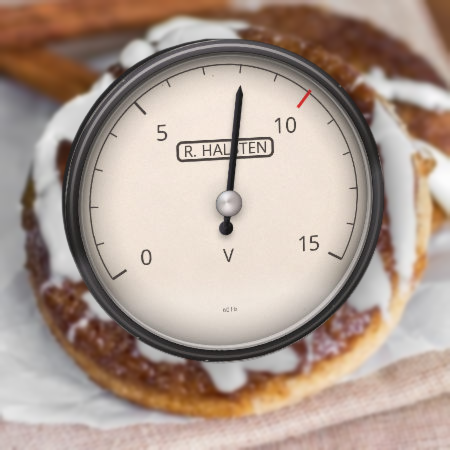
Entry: 8,V
